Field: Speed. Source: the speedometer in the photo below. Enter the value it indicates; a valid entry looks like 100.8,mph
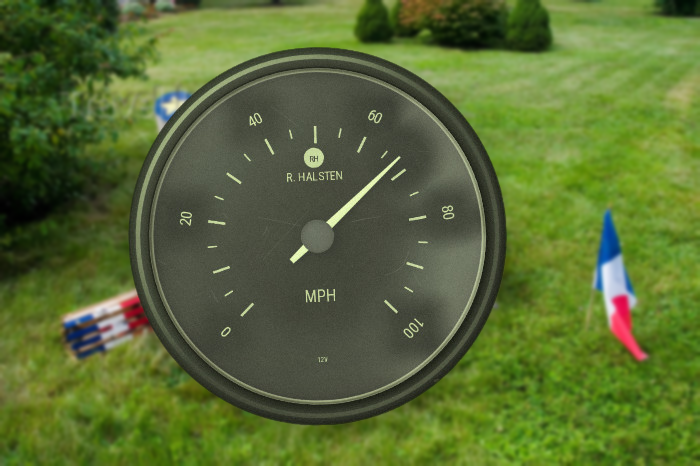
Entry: 67.5,mph
